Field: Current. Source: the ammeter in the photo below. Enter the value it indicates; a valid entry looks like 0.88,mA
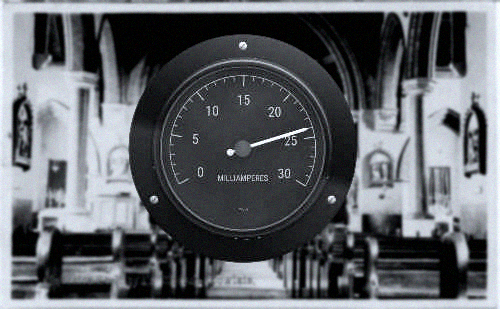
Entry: 24,mA
